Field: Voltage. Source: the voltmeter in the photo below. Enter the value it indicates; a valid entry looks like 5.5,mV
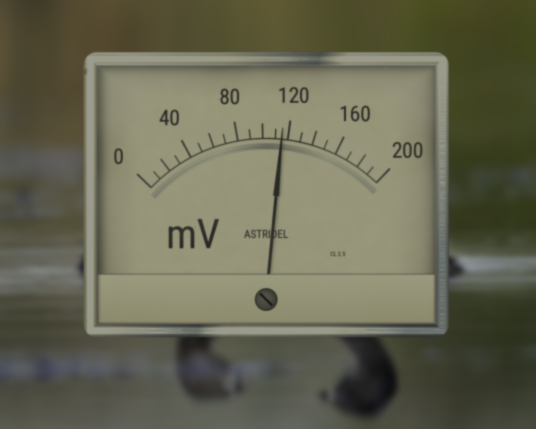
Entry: 115,mV
